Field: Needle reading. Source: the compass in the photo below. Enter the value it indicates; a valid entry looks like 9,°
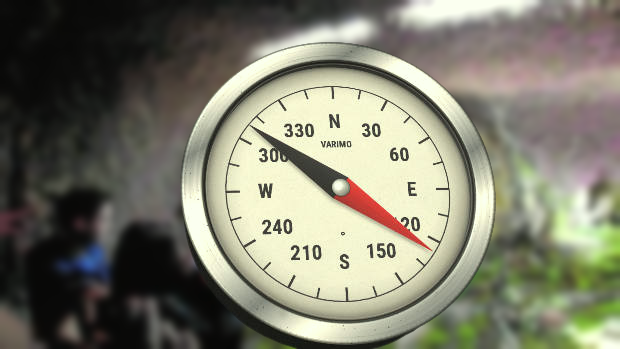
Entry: 127.5,°
